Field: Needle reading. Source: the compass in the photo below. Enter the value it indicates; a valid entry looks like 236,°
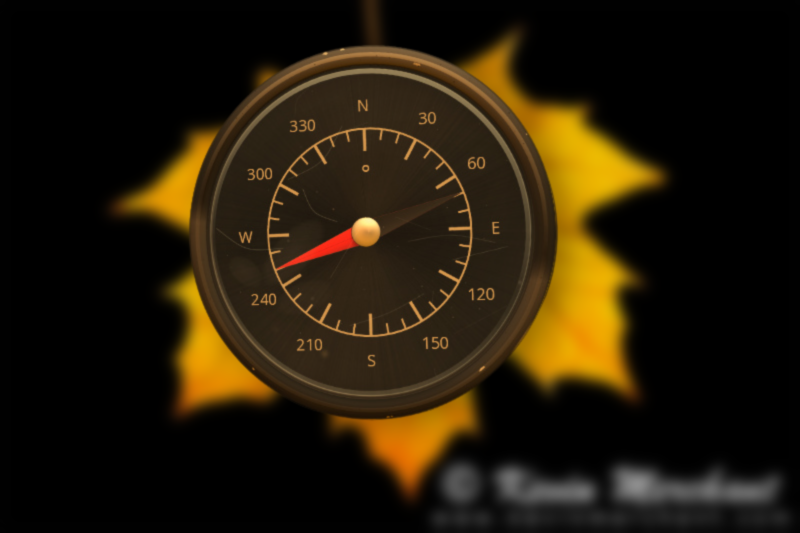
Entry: 250,°
